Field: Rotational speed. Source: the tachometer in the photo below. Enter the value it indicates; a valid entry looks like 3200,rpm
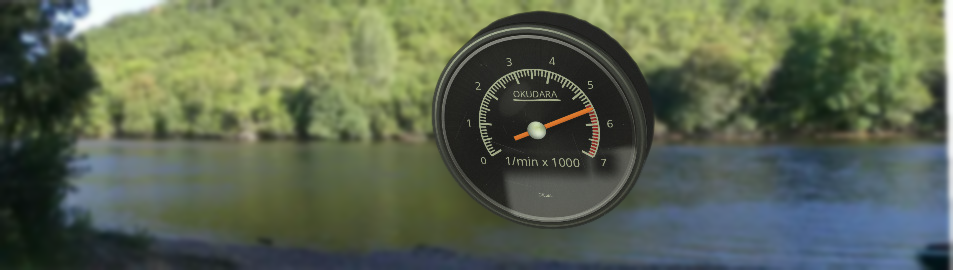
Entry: 5500,rpm
